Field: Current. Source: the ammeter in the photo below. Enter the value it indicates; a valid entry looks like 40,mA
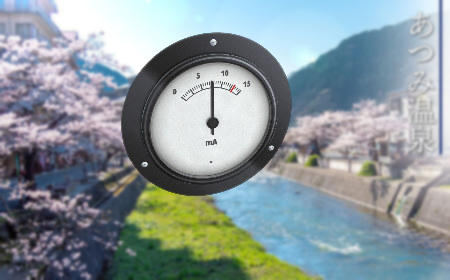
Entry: 7.5,mA
